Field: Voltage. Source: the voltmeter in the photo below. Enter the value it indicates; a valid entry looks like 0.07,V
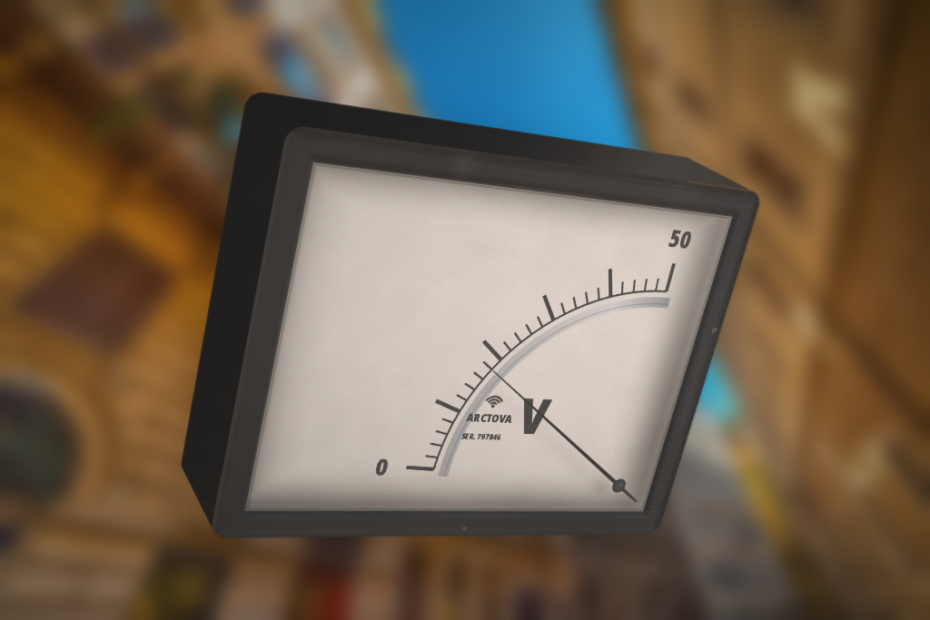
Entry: 18,V
